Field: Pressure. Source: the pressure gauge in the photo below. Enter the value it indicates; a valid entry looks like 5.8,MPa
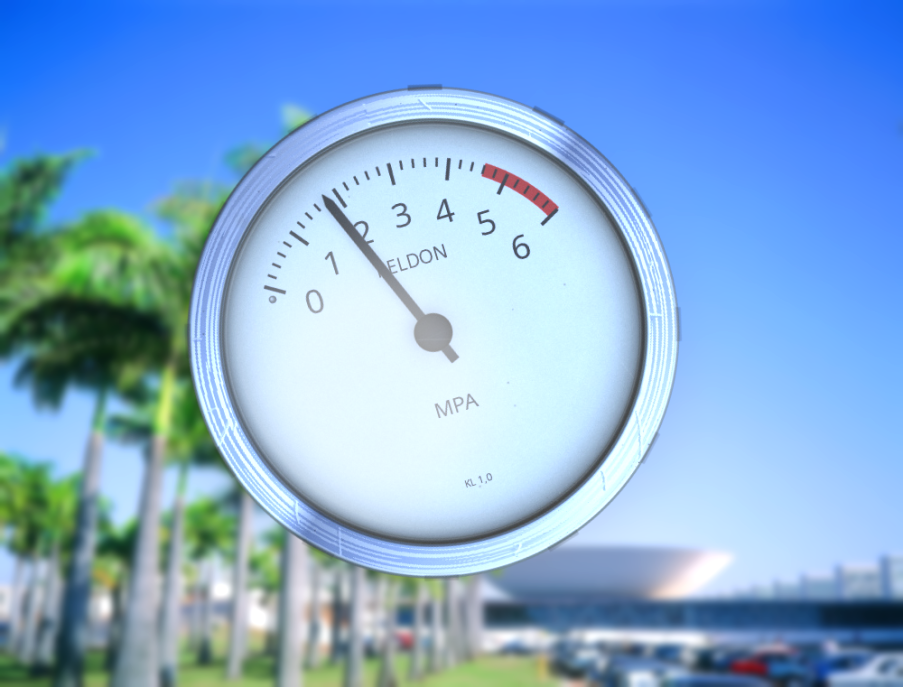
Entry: 1.8,MPa
